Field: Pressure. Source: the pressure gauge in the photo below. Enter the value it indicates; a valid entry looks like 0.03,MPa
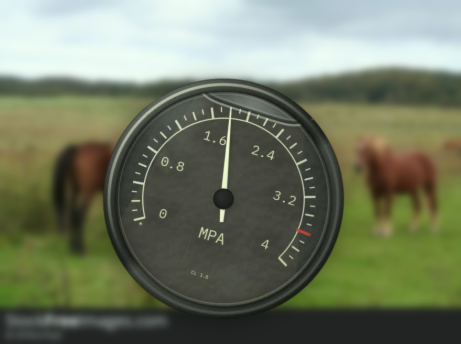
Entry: 1.8,MPa
